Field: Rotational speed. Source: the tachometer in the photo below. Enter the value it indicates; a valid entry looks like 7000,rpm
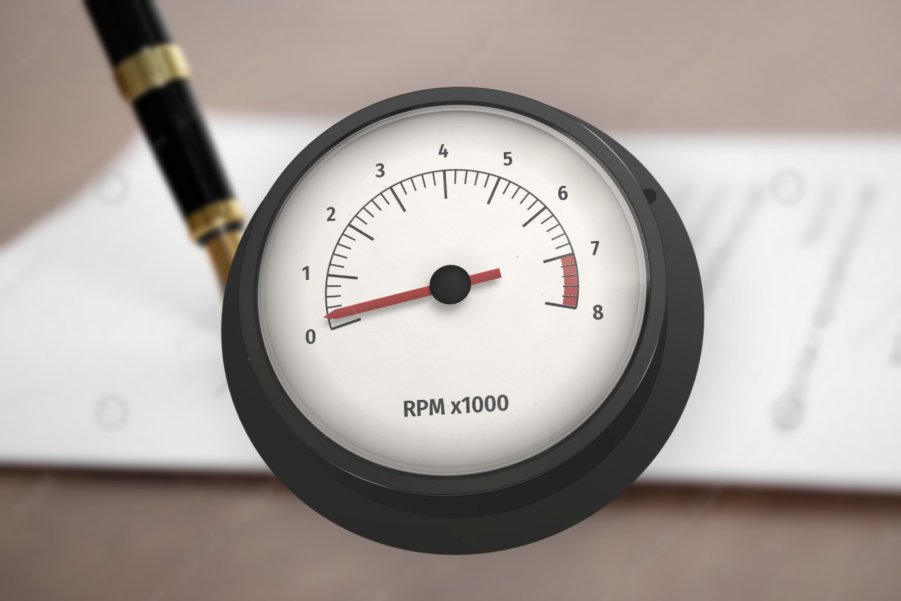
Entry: 200,rpm
